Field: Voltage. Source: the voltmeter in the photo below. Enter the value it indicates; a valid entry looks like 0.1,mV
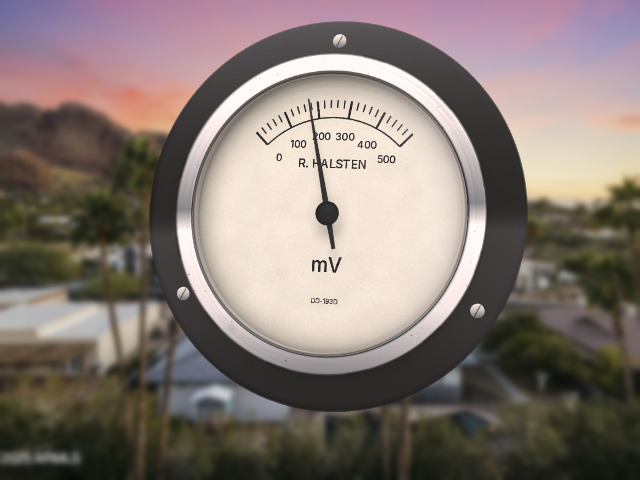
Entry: 180,mV
